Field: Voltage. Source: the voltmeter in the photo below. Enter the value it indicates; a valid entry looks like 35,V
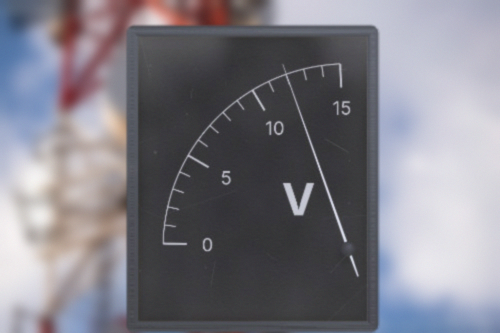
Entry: 12,V
